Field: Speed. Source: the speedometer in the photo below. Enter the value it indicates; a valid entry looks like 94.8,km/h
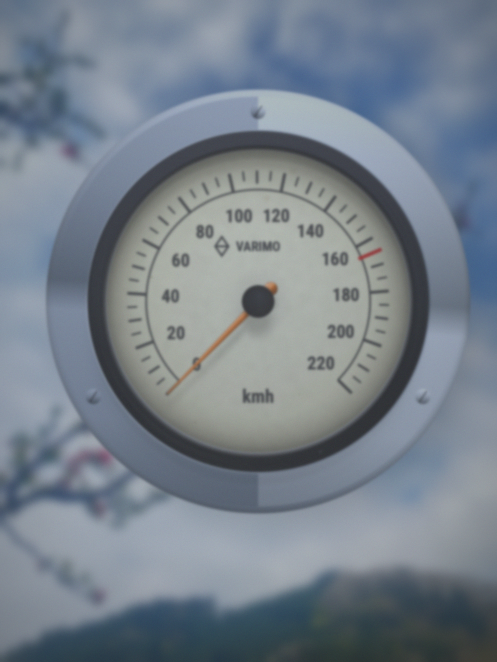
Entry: 0,km/h
